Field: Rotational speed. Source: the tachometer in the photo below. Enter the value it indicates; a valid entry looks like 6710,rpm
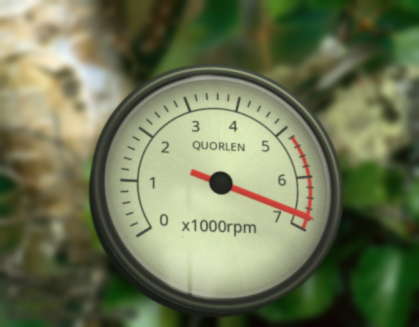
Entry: 6800,rpm
